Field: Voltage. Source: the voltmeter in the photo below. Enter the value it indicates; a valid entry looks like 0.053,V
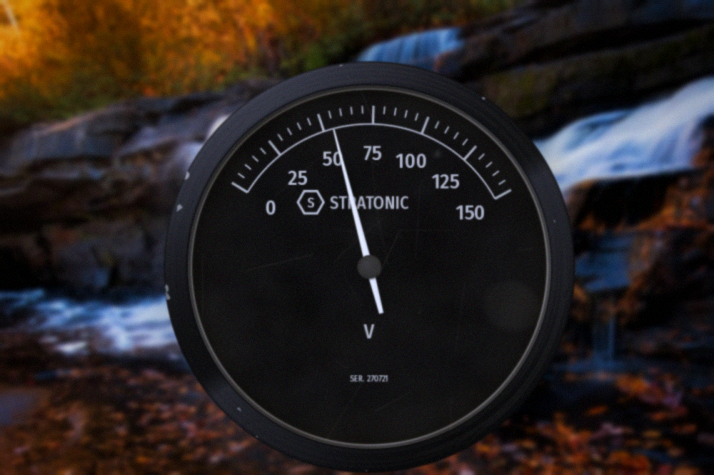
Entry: 55,V
